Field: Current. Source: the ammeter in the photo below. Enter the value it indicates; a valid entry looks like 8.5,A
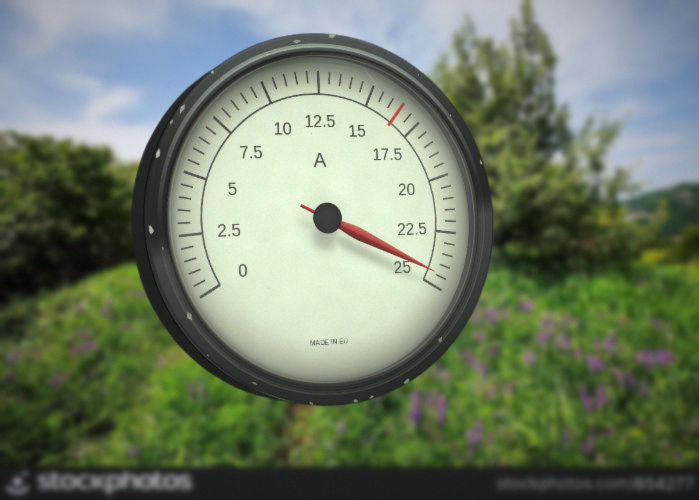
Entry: 24.5,A
